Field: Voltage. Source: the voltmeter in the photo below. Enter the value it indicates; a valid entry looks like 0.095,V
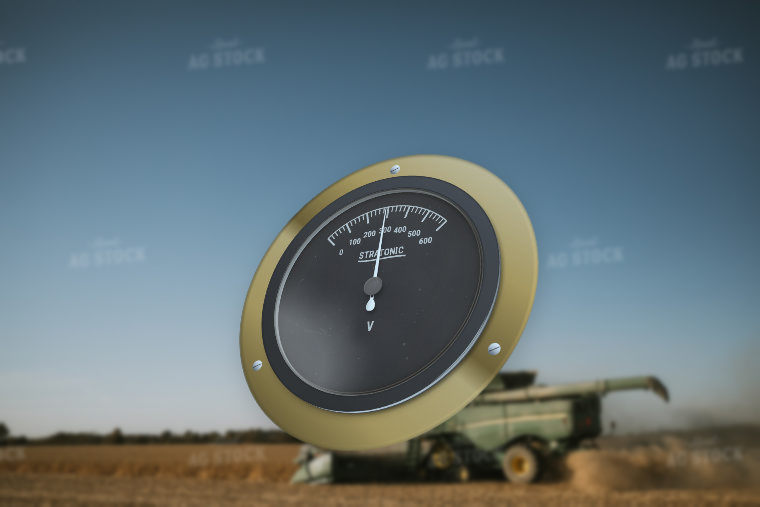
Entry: 300,V
